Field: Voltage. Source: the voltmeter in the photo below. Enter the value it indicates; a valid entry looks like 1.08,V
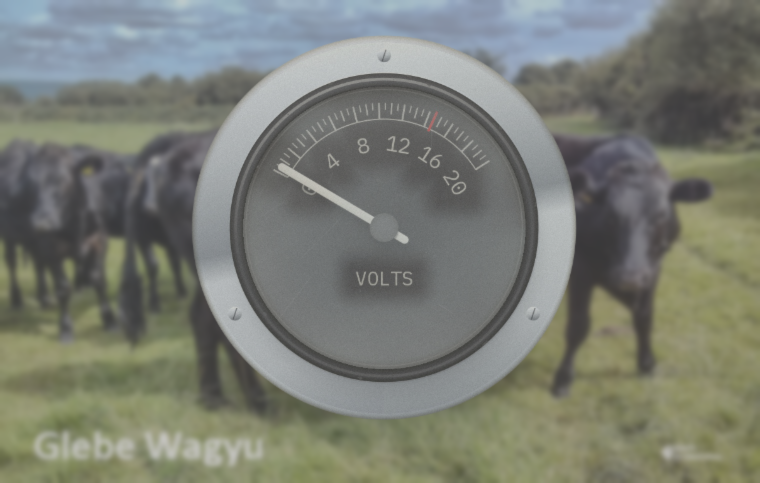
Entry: 0.5,V
